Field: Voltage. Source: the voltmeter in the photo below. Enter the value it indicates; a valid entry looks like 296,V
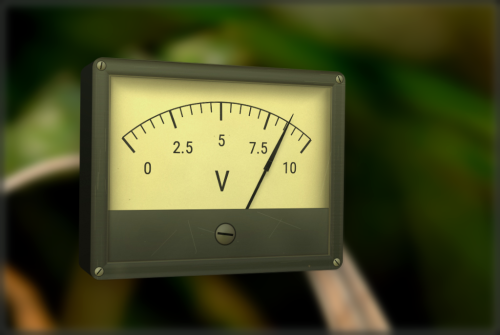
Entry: 8.5,V
